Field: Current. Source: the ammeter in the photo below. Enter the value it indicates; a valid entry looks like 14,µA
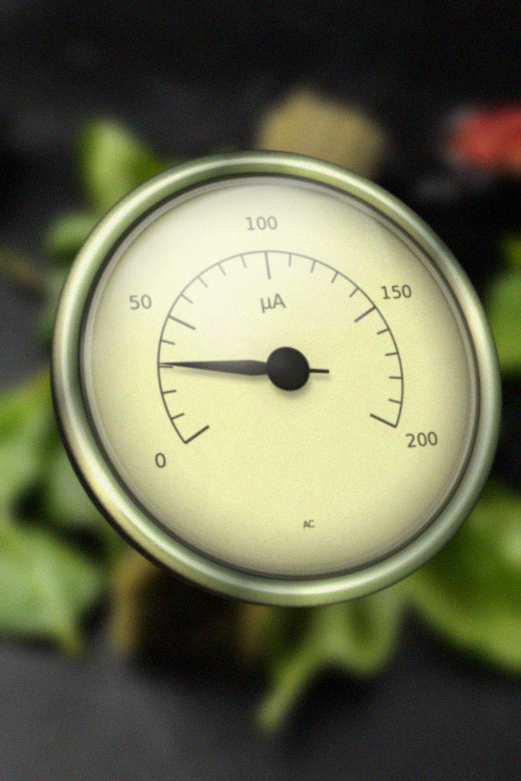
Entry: 30,µA
